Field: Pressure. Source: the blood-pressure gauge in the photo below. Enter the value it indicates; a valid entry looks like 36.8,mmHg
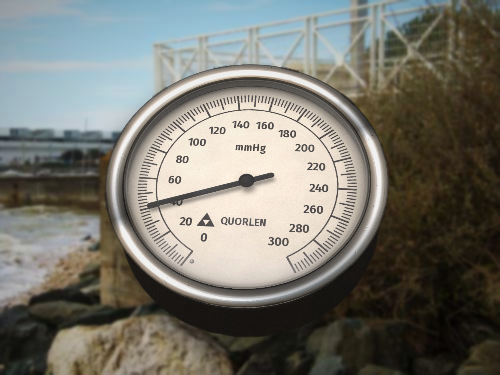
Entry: 40,mmHg
